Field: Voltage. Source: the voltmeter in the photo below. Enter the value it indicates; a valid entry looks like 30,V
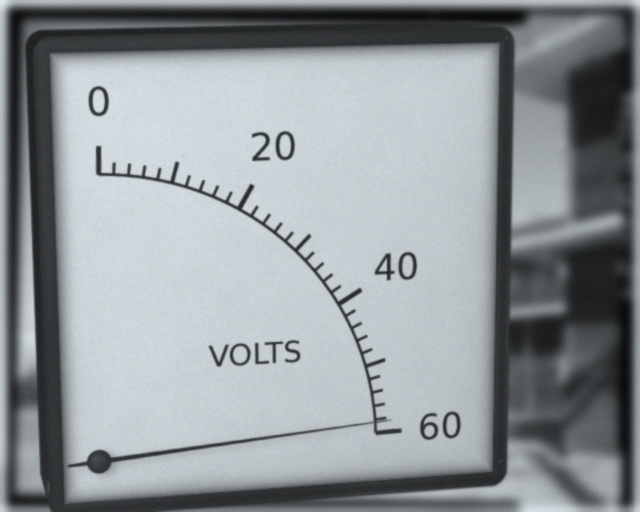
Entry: 58,V
